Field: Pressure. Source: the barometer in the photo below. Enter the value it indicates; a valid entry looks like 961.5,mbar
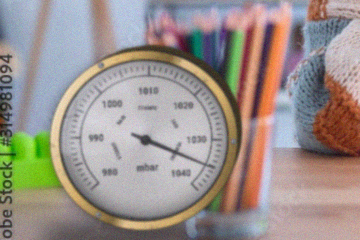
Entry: 1035,mbar
